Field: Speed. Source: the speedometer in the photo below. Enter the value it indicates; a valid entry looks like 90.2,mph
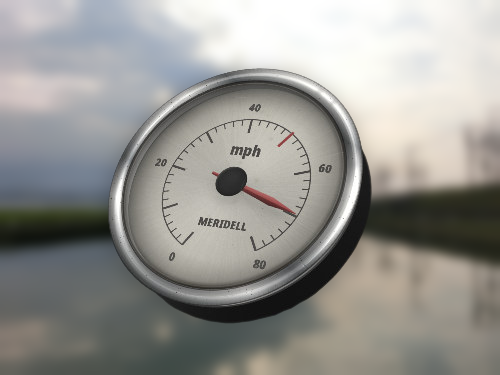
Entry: 70,mph
